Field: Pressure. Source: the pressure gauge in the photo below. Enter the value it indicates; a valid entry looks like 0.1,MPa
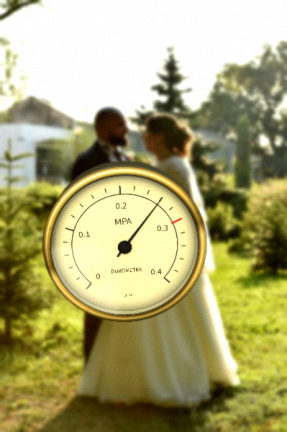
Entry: 0.26,MPa
